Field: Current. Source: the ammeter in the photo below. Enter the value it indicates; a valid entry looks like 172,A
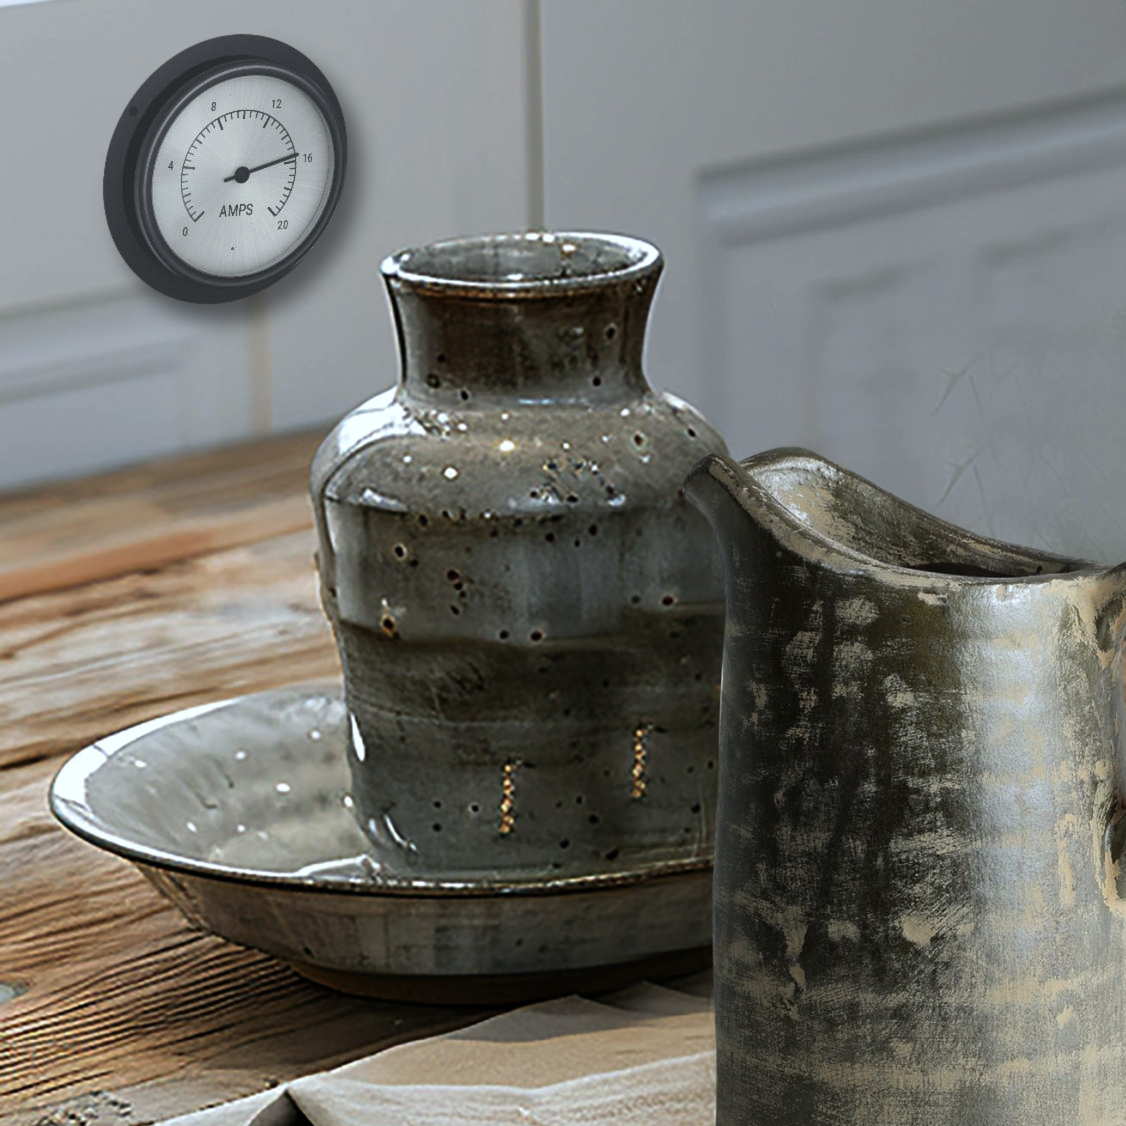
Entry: 15.5,A
